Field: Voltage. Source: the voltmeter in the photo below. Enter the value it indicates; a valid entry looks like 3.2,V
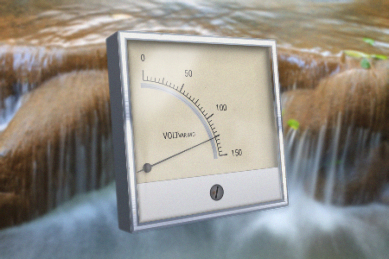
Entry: 125,V
